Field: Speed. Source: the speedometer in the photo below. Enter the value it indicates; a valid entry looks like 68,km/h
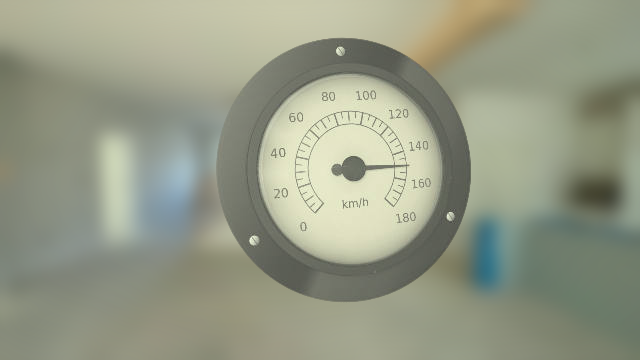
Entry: 150,km/h
